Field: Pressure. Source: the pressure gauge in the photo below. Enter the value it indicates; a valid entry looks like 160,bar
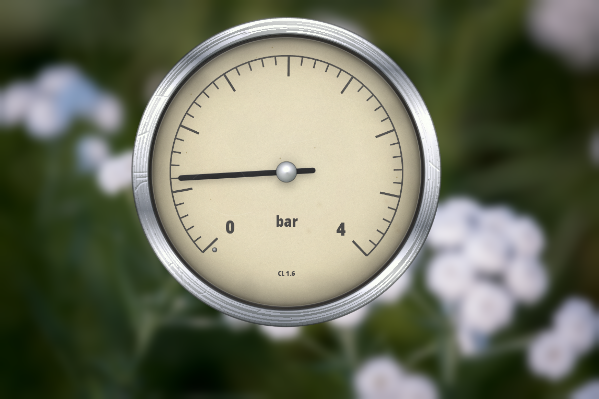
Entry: 0.6,bar
